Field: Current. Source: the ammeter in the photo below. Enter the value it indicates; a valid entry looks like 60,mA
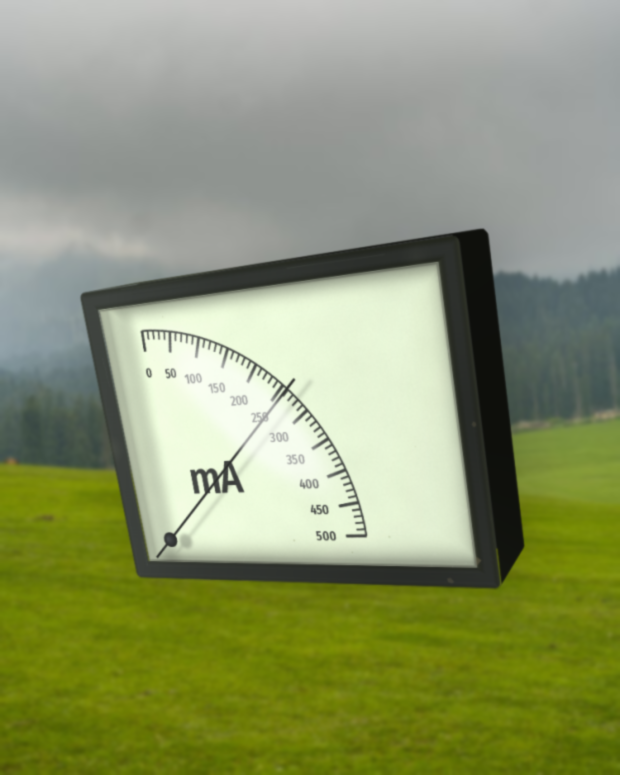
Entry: 260,mA
